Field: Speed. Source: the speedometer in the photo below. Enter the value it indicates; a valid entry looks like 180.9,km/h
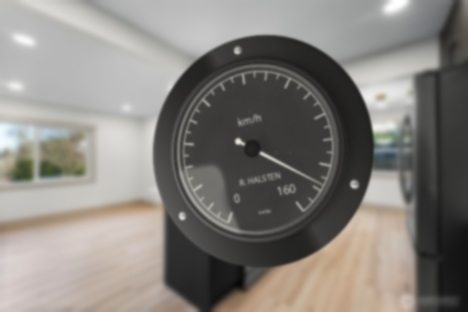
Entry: 147.5,km/h
